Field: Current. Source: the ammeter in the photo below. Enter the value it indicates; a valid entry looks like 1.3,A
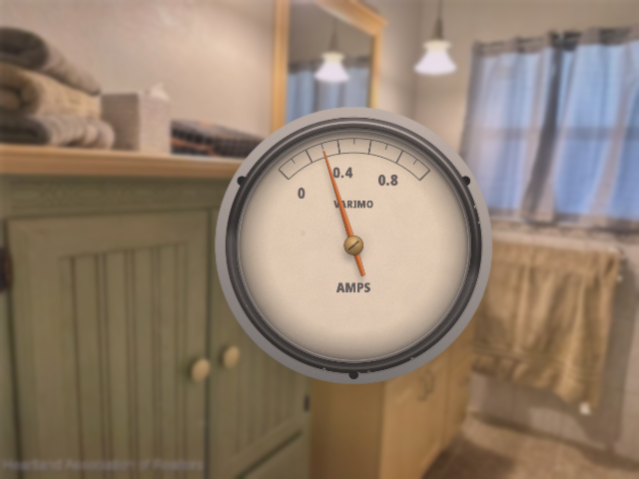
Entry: 0.3,A
